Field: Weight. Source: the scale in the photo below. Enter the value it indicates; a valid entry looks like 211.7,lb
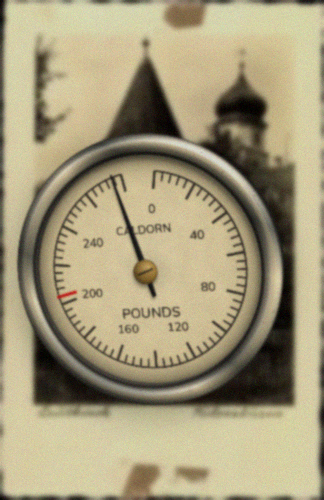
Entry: 276,lb
